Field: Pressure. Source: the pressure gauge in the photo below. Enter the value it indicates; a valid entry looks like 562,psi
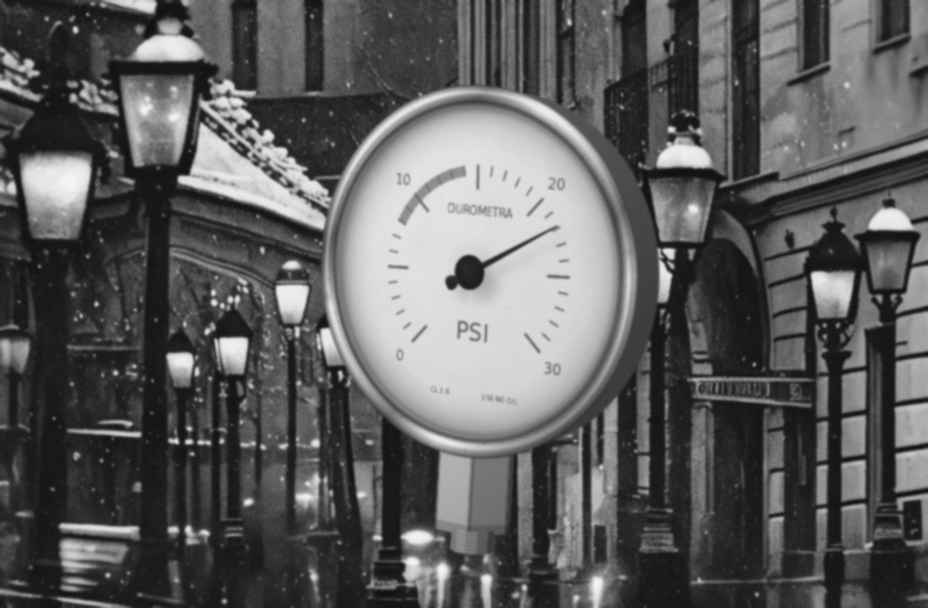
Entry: 22,psi
